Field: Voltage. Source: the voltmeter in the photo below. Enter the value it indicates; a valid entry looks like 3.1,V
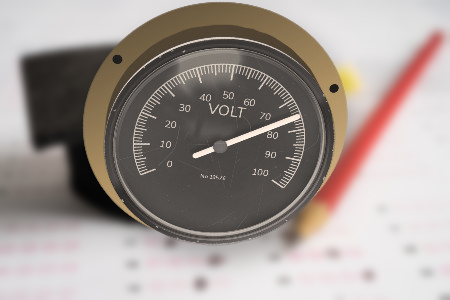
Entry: 75,V
